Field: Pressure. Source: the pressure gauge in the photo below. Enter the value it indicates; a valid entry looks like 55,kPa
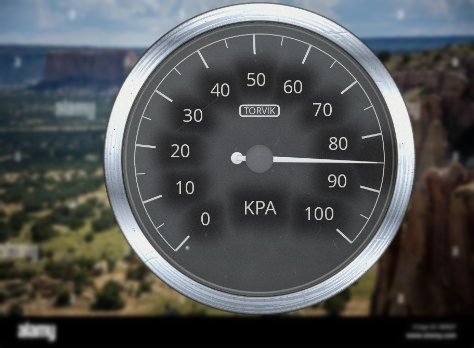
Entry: 85,kPa
